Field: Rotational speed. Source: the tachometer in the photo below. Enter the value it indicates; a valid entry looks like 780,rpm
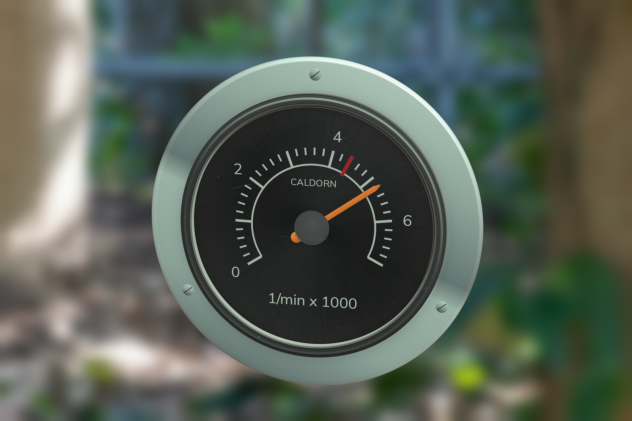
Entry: 5200,rpm
